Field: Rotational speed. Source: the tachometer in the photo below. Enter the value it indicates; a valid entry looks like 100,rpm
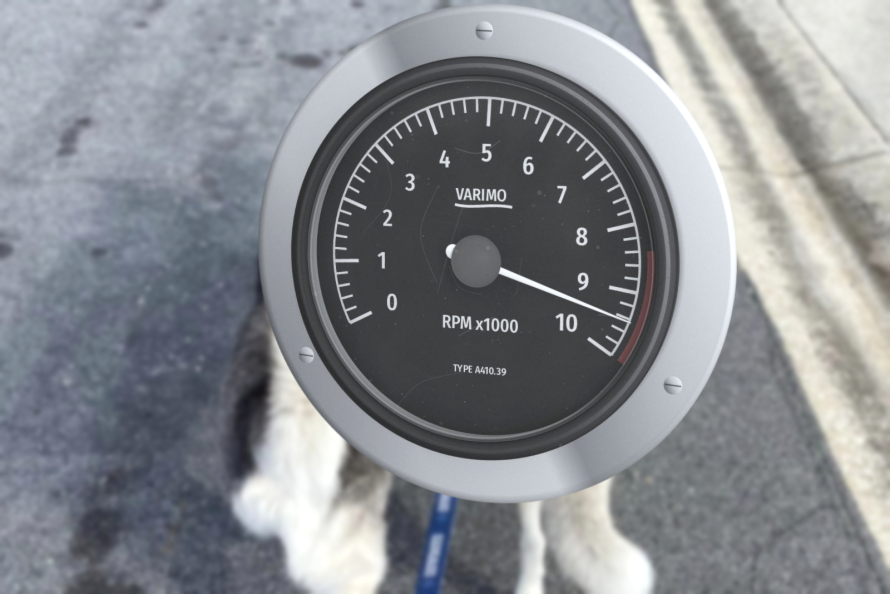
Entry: 9400,rpm
